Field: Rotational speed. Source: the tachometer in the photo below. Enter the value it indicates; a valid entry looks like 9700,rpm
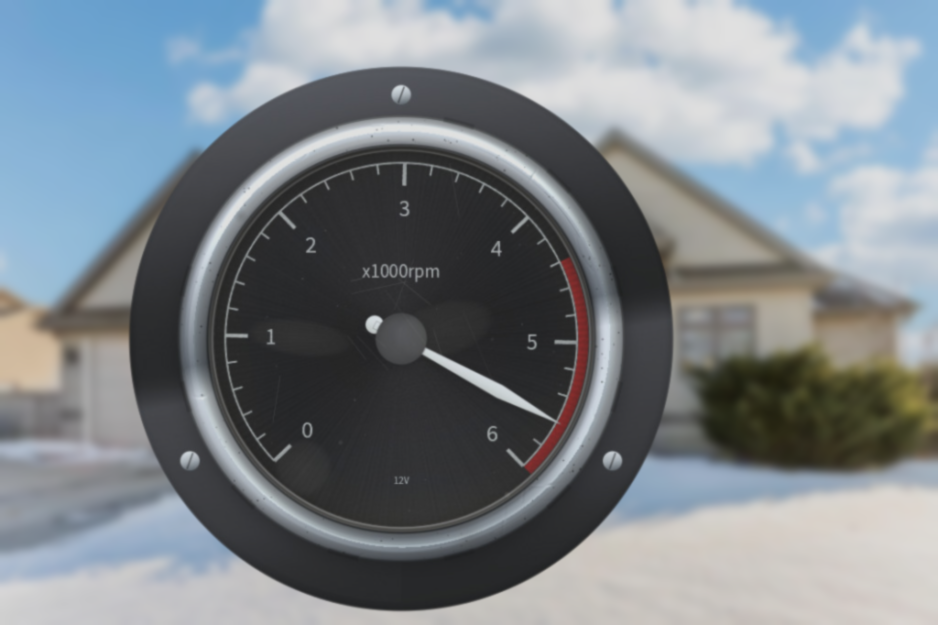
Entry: 5600,rpm
